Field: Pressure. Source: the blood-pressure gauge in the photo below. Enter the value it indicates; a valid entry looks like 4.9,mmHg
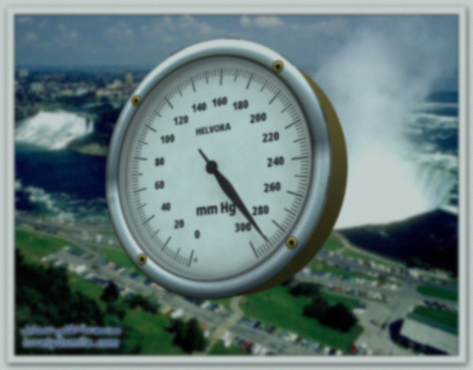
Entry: 290,mmHg
